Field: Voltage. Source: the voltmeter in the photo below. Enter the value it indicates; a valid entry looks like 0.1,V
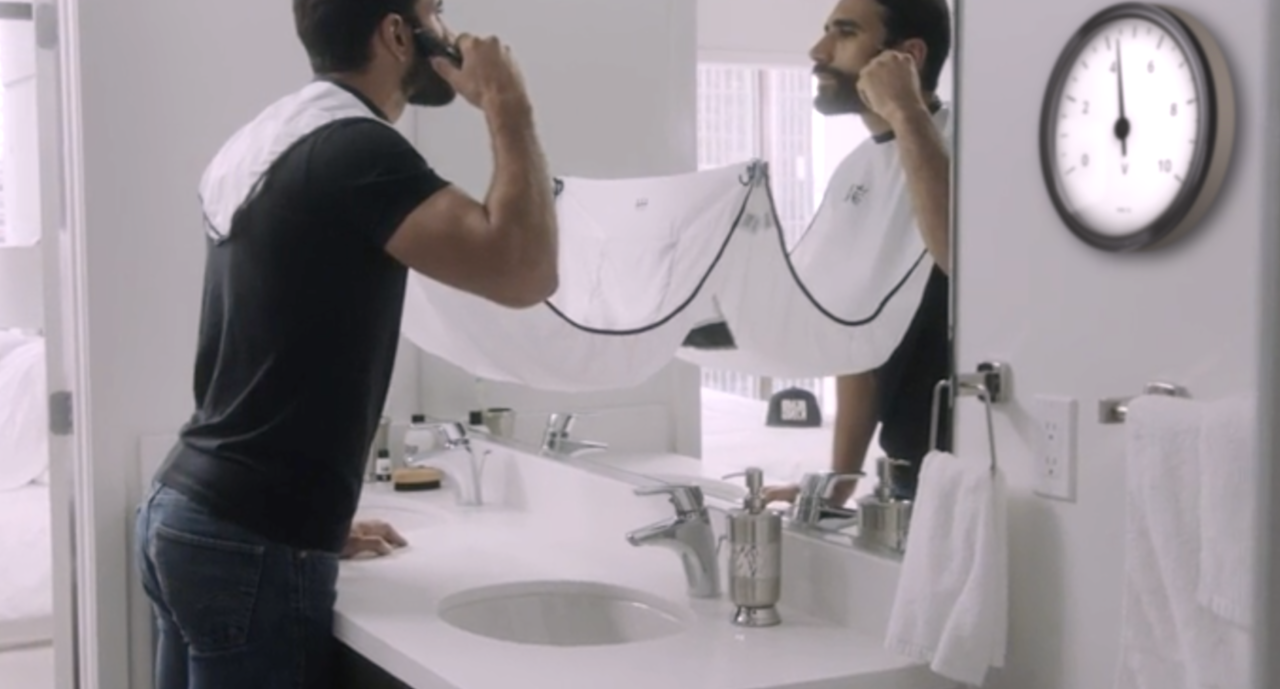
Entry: 4.5,V
